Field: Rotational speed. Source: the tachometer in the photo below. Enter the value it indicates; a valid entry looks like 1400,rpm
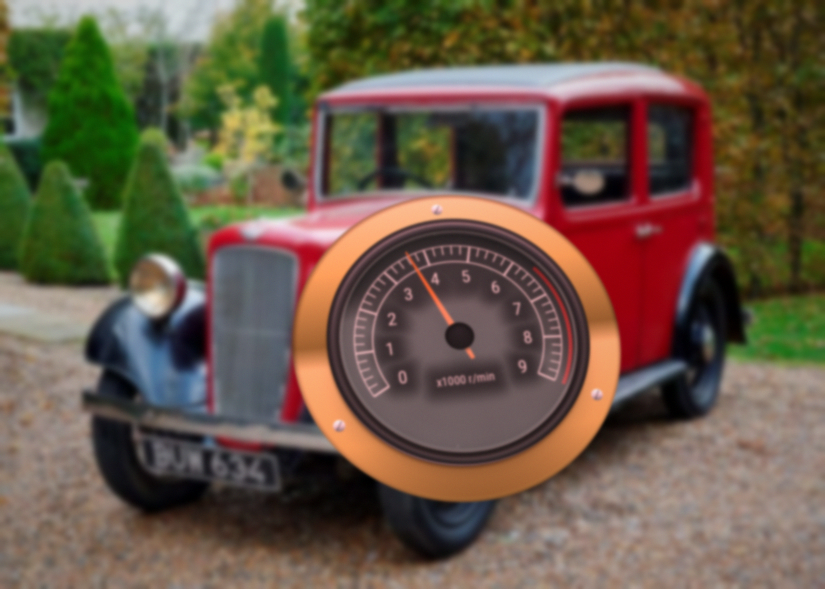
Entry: 3600,rpm
